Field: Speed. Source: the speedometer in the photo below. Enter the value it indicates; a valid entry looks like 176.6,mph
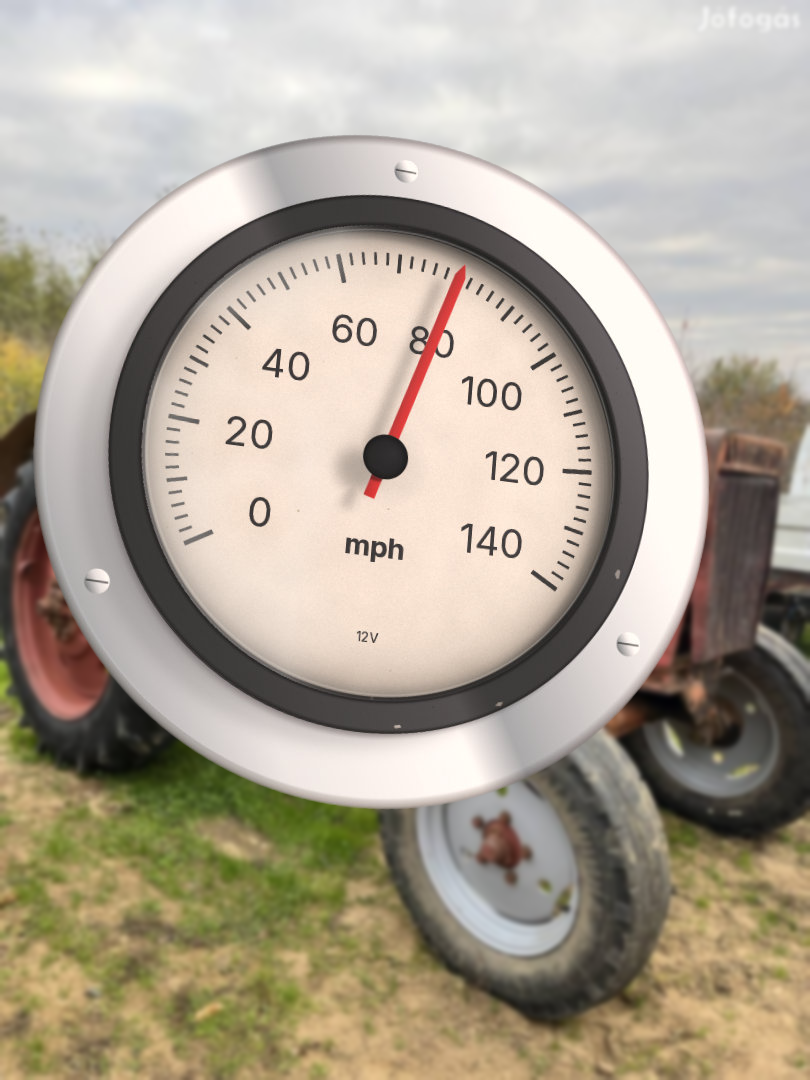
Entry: 80,mph
